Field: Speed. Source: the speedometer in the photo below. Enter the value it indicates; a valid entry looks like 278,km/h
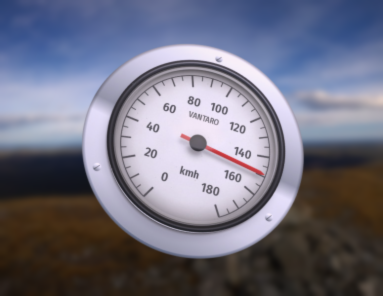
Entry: 150,km/h
